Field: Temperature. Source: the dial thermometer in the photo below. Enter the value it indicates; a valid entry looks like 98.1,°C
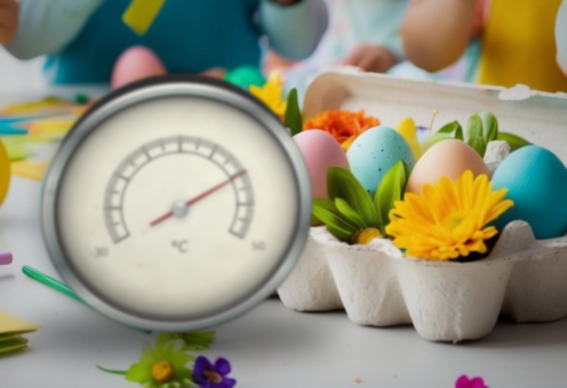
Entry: 30,°C
